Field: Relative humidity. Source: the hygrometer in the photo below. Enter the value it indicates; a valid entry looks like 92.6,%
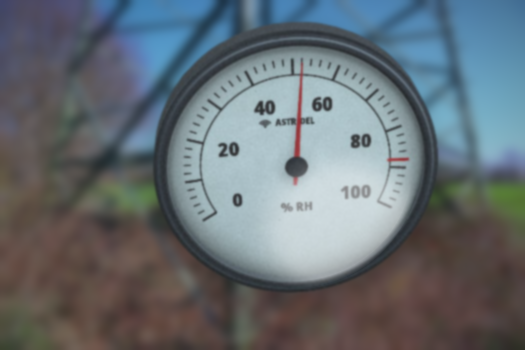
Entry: 52,%
